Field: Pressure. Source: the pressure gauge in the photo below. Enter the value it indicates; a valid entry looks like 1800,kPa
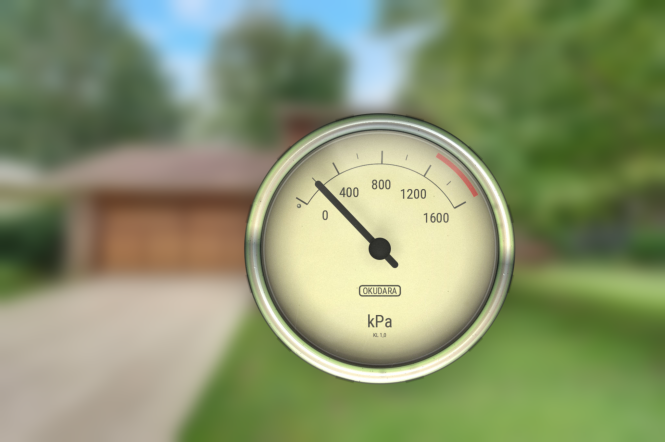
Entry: 200,kPa
